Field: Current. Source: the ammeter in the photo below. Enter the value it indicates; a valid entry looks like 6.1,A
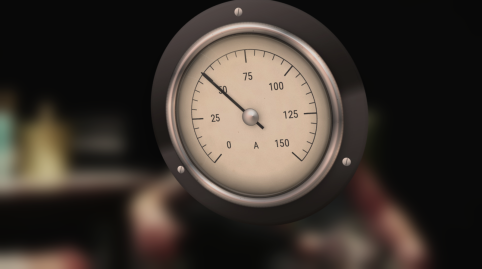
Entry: 50,A
